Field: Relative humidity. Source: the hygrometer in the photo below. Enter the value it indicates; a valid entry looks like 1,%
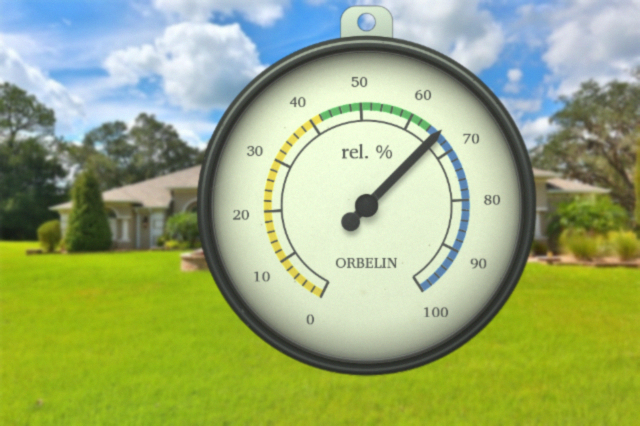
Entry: 66,%
